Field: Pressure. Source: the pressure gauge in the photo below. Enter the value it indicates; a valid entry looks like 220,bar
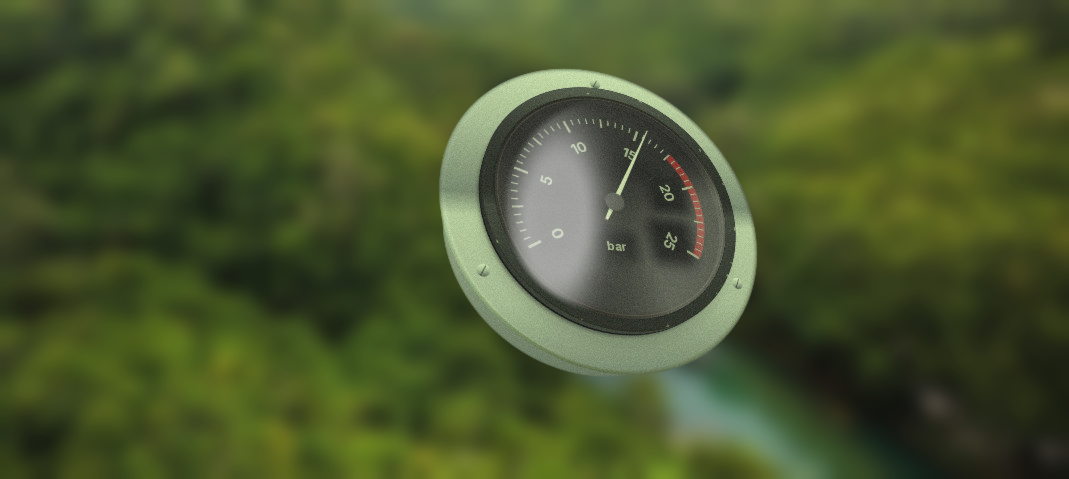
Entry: 15.5,bar
